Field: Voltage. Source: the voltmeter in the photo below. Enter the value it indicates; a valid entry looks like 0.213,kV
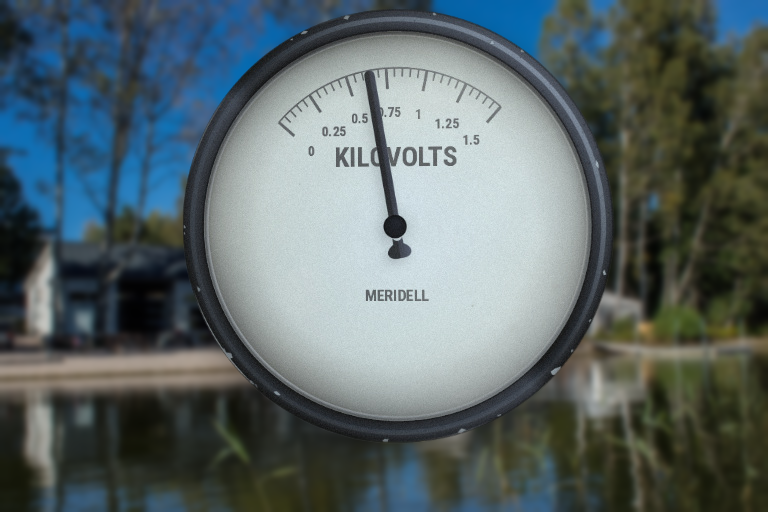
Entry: 0.65,kV
